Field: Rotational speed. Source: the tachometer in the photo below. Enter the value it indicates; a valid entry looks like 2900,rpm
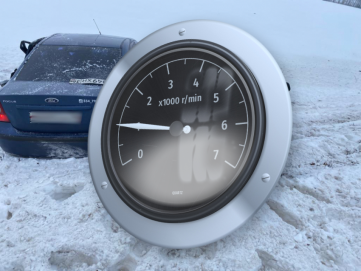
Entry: 1000,rpm
